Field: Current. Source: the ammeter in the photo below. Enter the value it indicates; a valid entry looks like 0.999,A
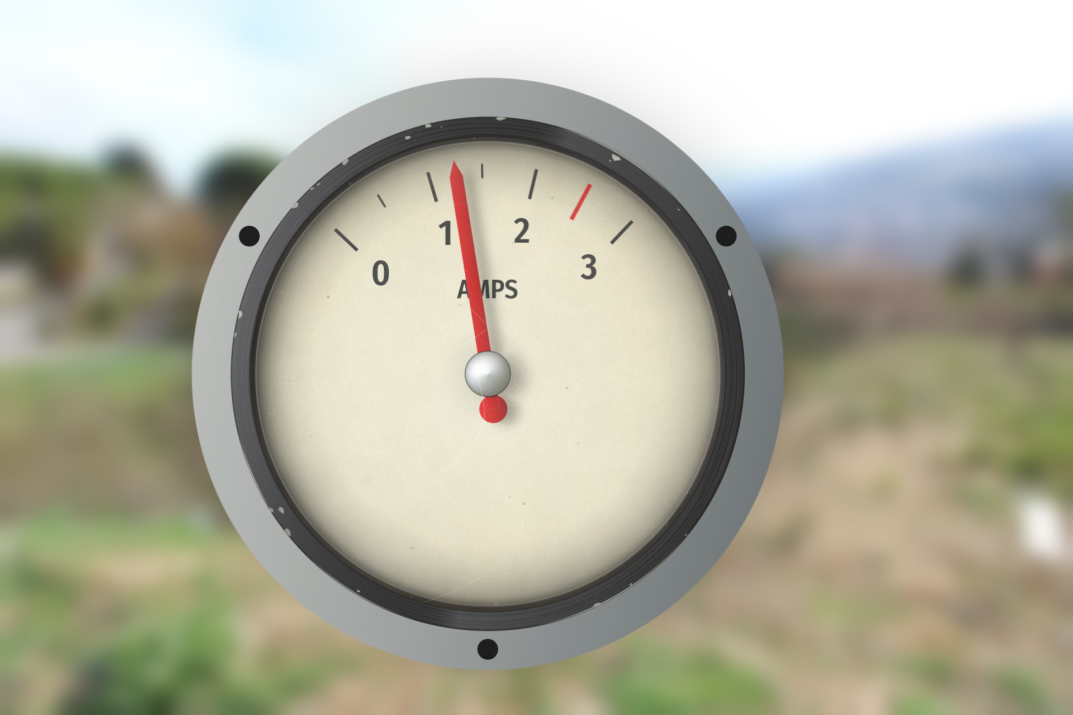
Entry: 1.25,A
